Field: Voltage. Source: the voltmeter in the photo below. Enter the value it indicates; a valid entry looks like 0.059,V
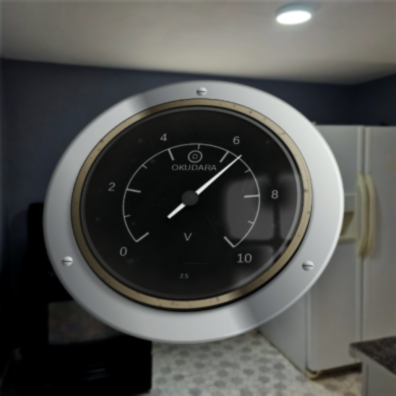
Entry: 6.5,V
